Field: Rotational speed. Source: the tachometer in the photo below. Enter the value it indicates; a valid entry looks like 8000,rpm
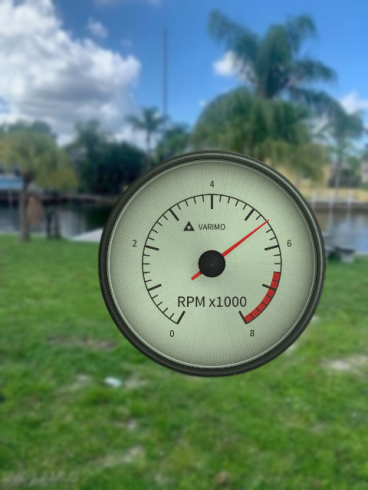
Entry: 5400,rpm
